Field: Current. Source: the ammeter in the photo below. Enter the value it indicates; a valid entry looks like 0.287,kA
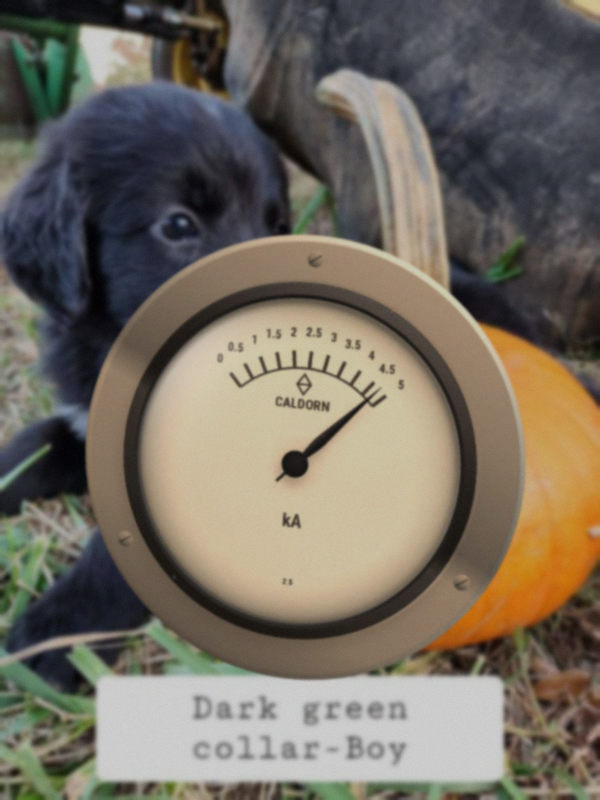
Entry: 4.75,kA
